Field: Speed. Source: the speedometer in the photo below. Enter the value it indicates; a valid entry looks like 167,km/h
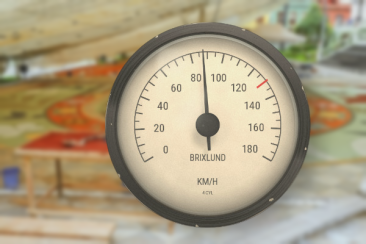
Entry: 87.5,km/h
